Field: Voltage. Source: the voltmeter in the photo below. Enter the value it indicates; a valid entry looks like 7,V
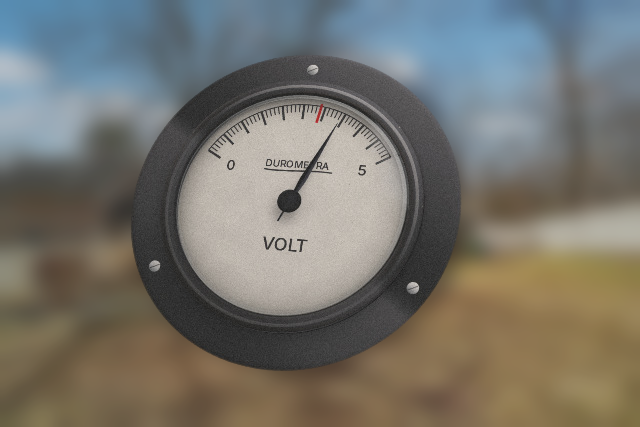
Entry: 3.5,V
